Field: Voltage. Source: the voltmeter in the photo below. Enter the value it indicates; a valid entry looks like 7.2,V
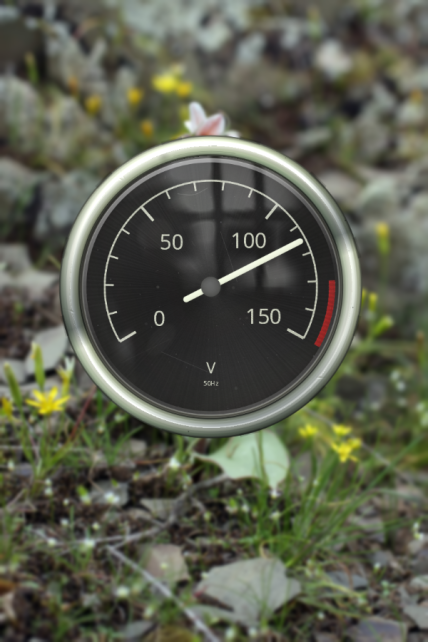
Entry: 115,V
